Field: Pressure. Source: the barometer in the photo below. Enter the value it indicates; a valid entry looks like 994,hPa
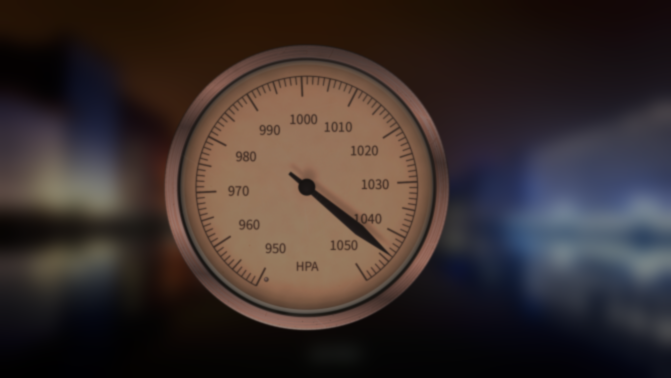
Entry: 1044,hPa
